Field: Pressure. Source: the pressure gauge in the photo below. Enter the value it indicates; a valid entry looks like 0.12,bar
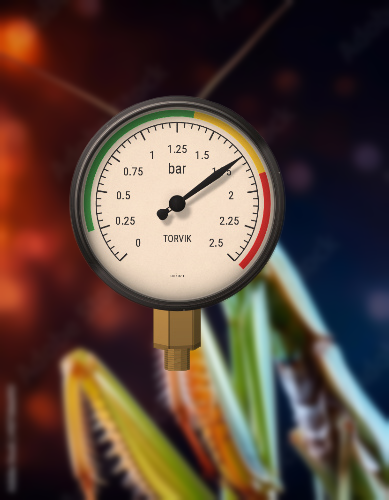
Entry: 1.75,bar
